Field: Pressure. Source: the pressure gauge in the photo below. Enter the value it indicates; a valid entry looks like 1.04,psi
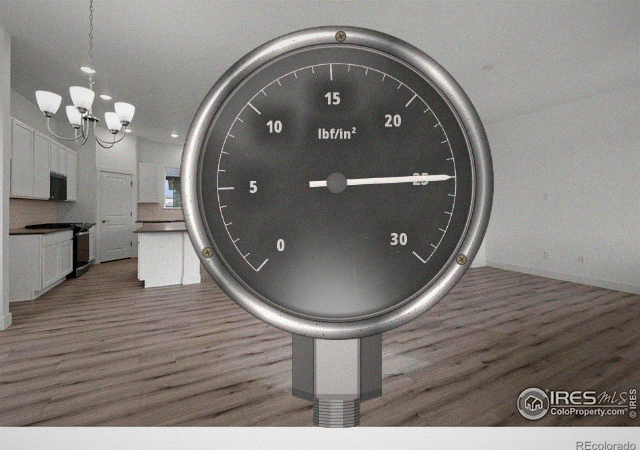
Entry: 25,psi
